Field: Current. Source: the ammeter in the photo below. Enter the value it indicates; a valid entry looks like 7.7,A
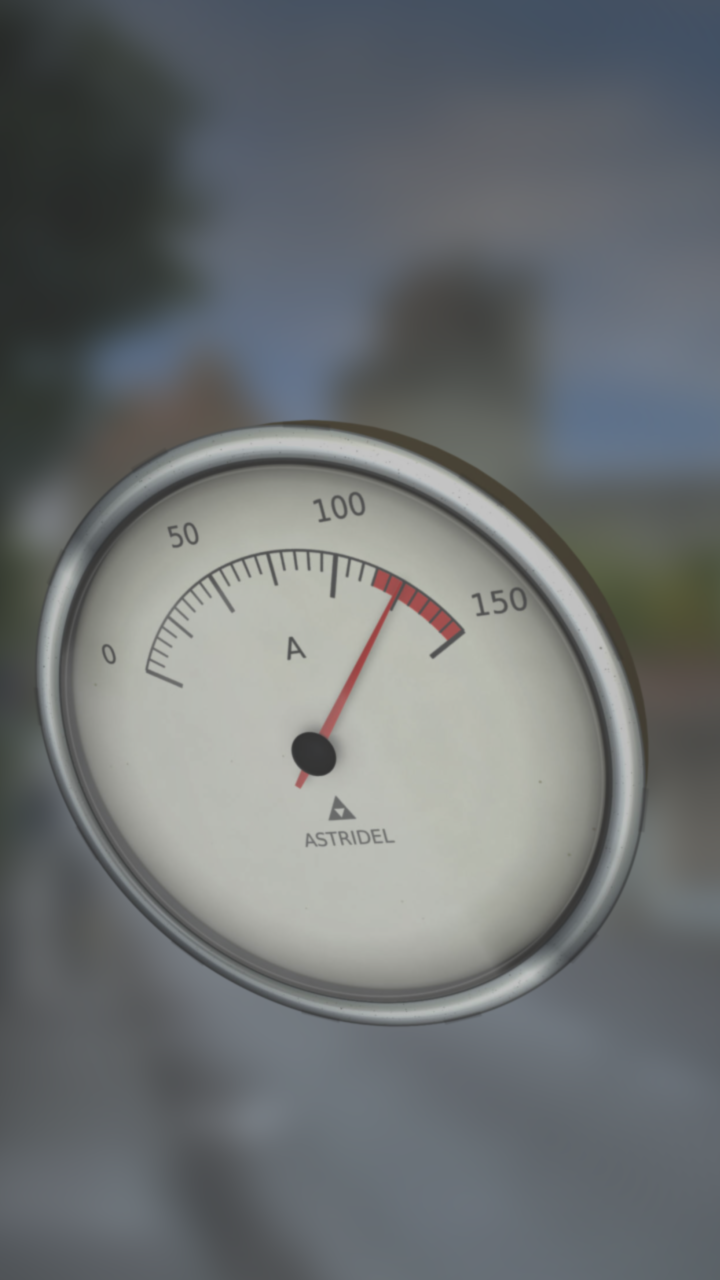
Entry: 125,A
